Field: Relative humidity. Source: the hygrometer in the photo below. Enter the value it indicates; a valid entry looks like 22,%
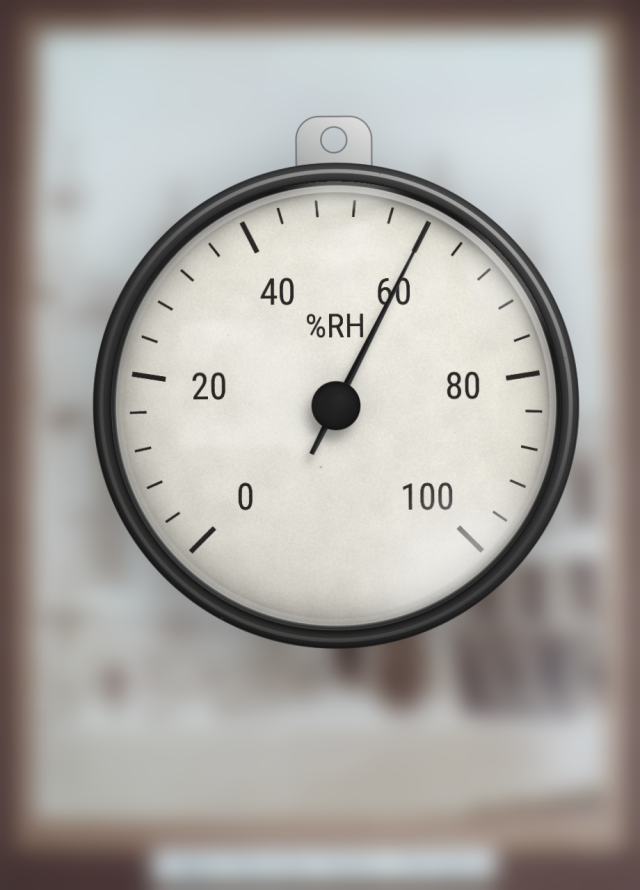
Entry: 60,%
